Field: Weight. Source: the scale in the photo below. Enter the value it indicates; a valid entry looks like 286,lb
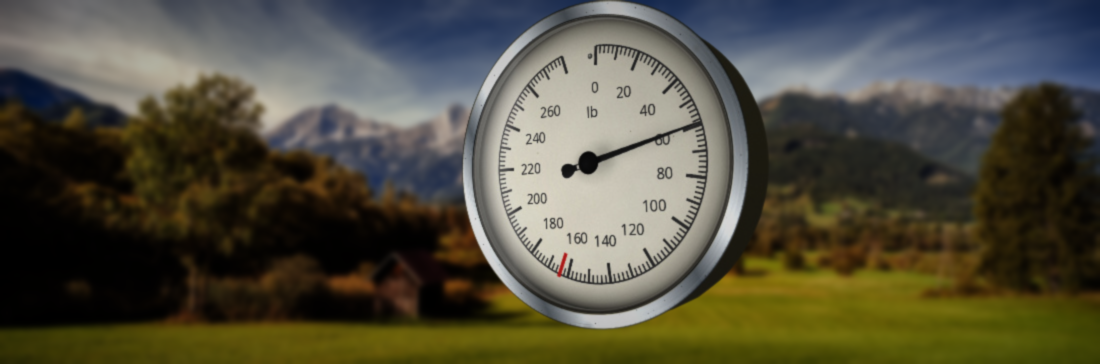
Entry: 60,lb
